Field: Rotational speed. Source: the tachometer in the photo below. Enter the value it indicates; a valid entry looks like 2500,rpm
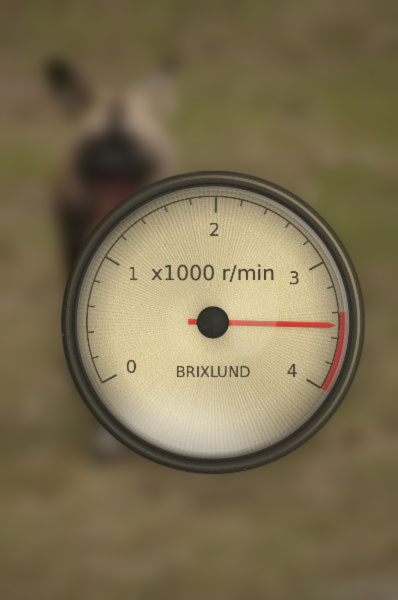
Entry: 3500,rpm
